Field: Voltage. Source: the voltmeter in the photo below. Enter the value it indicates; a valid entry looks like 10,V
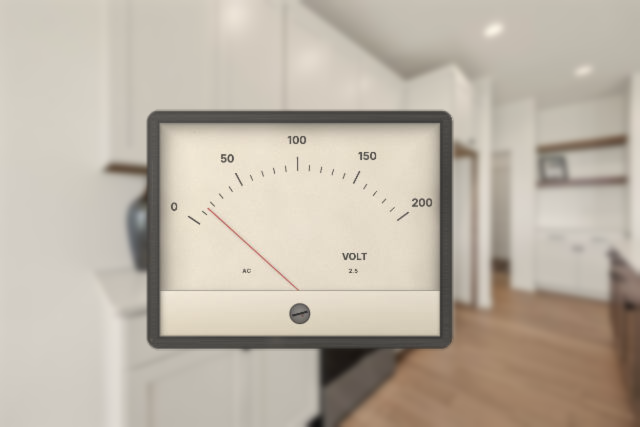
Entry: 15,V
